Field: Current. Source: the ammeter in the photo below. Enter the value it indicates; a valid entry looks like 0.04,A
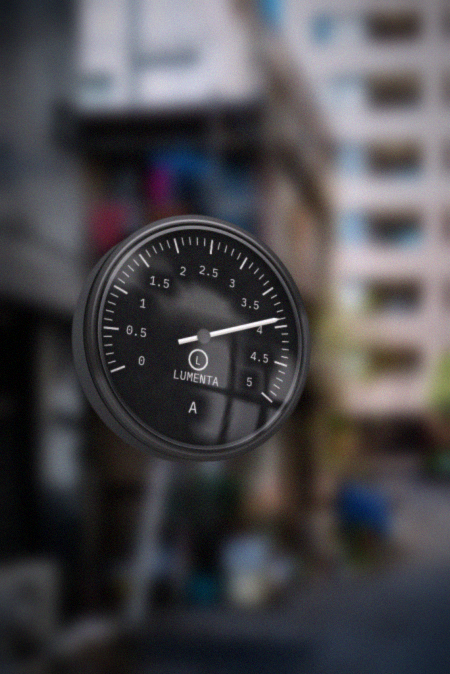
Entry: 3.9,A
